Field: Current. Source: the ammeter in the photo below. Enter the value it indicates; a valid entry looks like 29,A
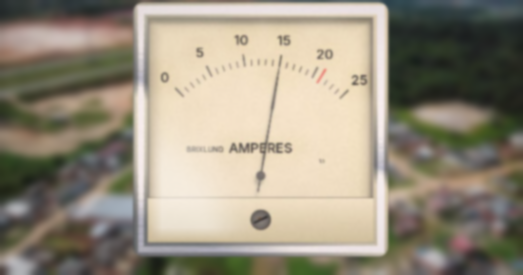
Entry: 15,A
